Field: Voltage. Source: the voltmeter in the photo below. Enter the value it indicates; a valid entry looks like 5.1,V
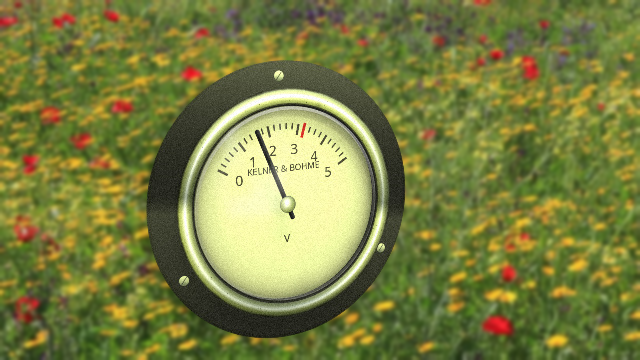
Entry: 1.6,V
